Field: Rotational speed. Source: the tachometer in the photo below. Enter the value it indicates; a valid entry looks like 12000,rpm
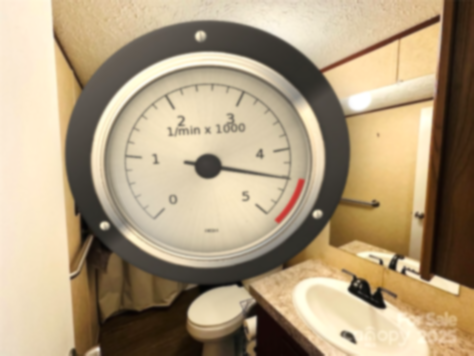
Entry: 4400,rpm
